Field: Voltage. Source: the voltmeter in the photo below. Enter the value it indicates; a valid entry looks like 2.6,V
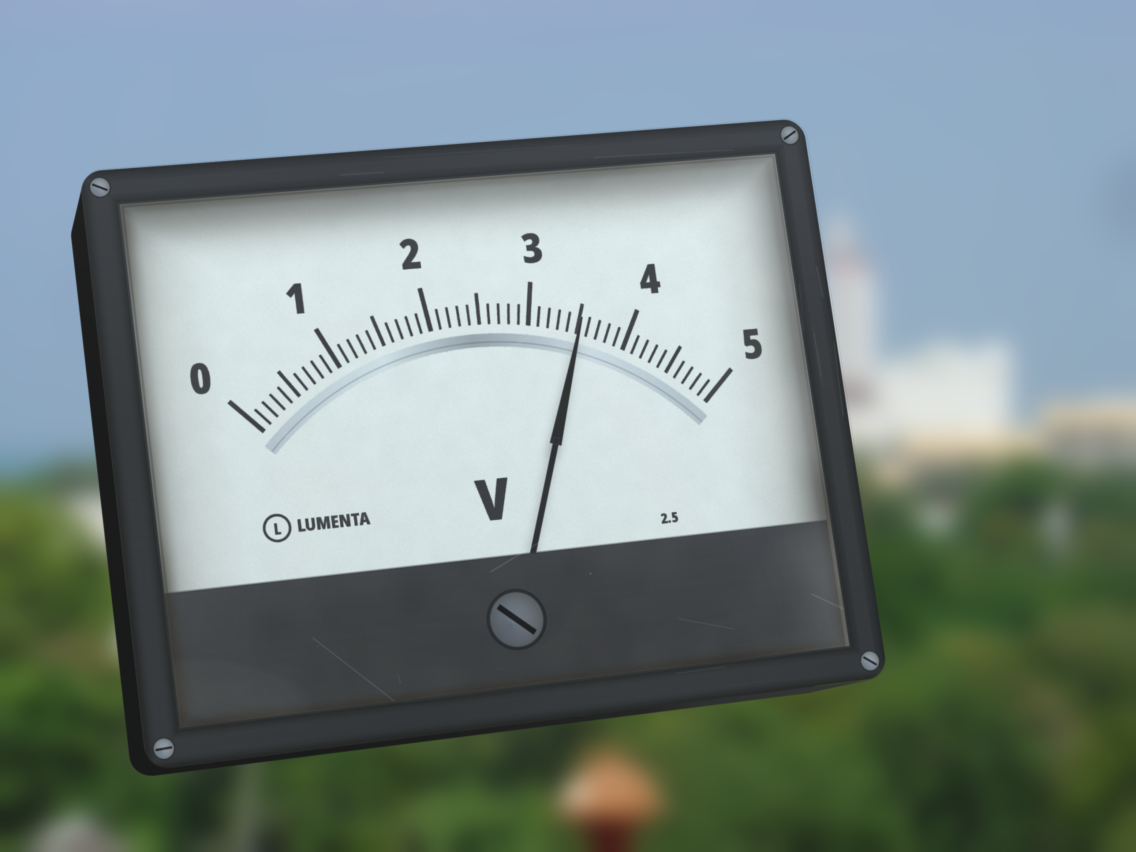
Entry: 3.5,V
